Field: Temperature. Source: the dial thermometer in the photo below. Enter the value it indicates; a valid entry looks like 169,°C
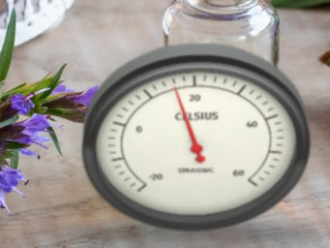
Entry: 16,°C
